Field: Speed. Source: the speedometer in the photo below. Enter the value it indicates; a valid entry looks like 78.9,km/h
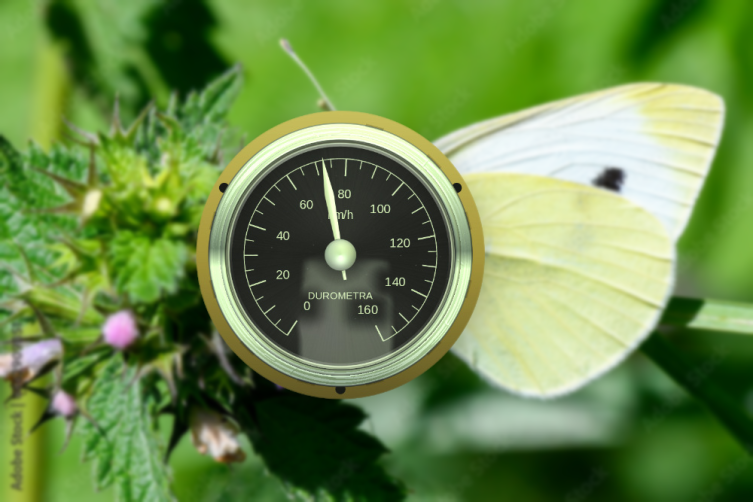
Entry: 72.5,km/h
